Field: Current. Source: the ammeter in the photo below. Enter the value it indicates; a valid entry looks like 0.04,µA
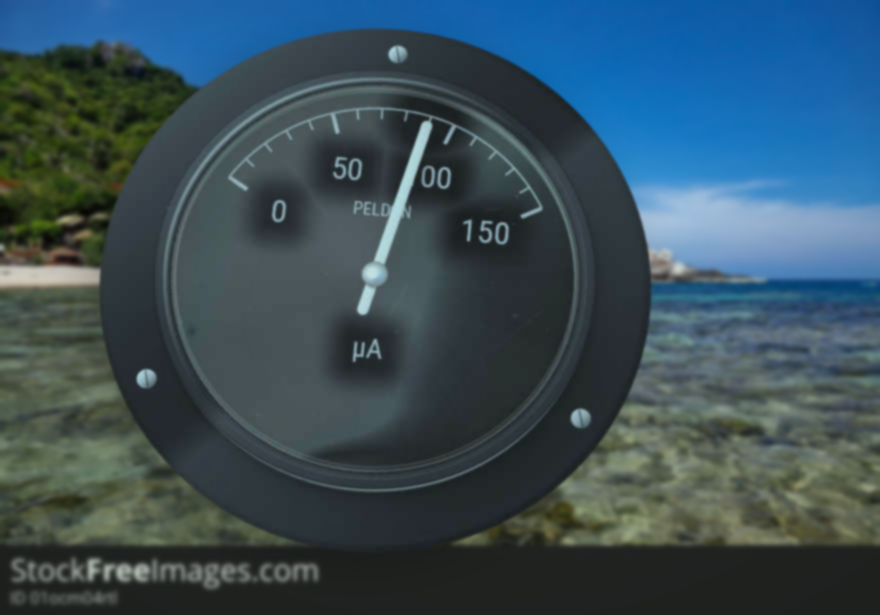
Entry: 90,µA
